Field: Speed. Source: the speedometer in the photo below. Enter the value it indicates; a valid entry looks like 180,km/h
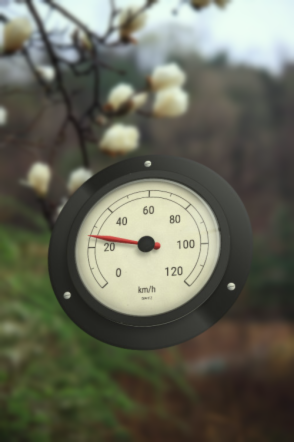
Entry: 25,km/h
